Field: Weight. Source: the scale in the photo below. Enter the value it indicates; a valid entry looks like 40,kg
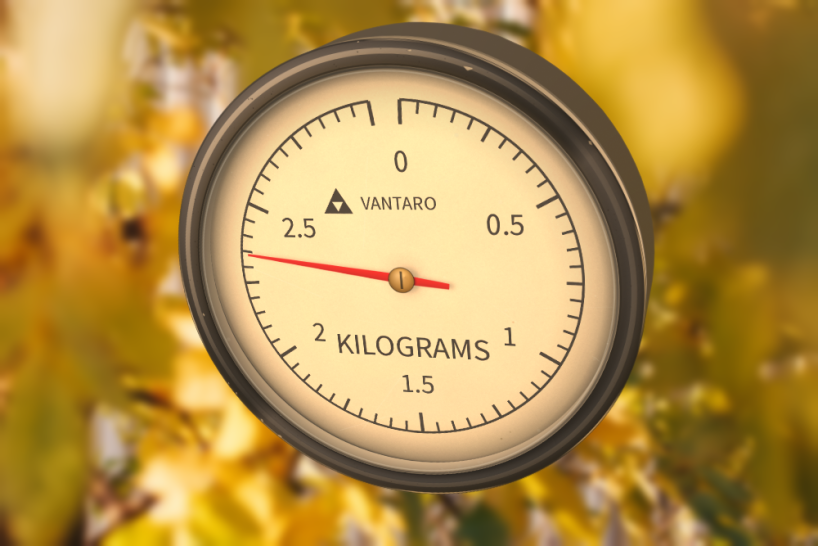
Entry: 2.35,kg
